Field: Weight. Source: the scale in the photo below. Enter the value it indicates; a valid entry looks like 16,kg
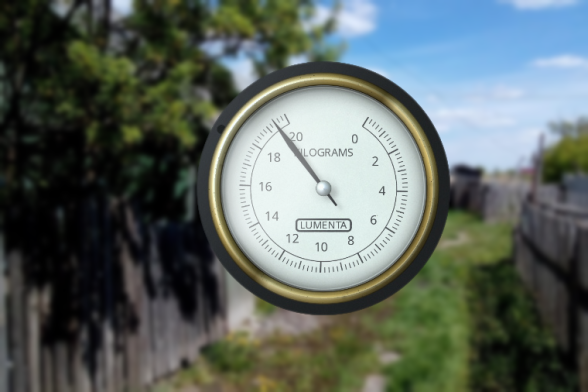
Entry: 19.4,kg
